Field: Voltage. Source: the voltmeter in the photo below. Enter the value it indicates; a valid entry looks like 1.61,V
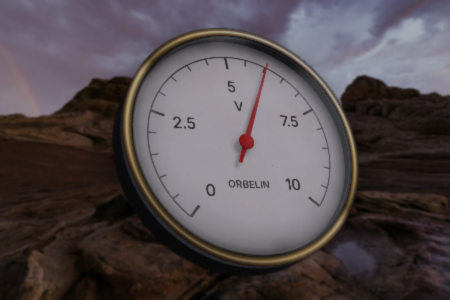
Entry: 6,V
